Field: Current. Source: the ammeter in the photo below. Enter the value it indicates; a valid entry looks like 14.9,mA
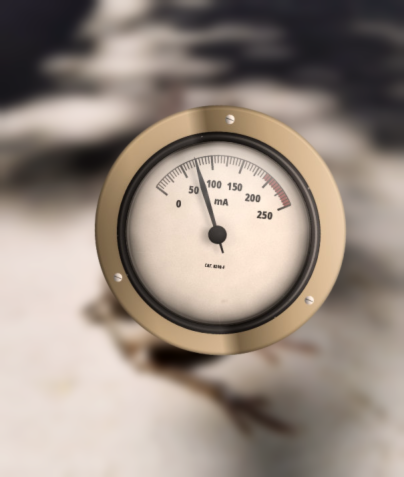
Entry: 75,mA
